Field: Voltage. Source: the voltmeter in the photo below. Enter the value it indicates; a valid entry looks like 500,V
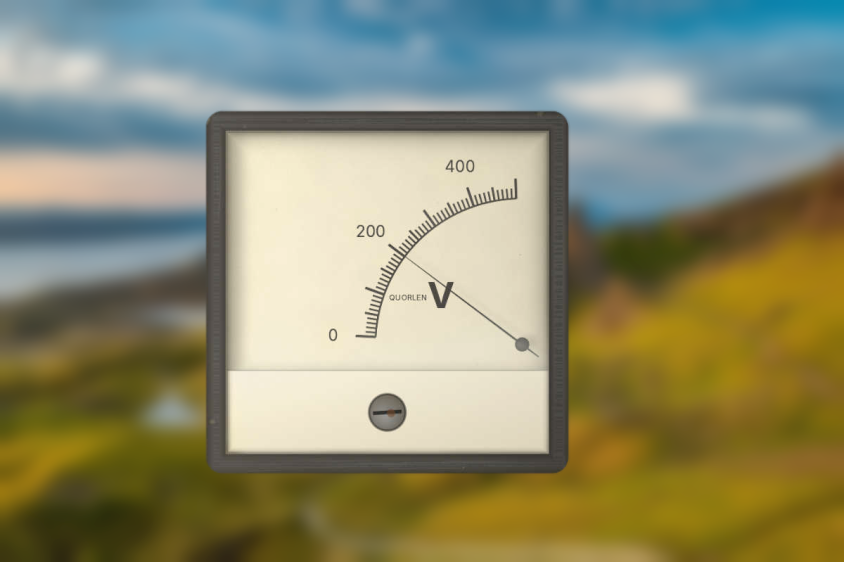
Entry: 200,V
